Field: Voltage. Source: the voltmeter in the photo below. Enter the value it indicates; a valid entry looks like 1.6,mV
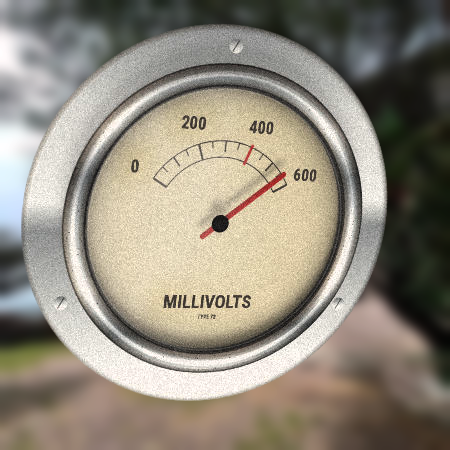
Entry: 550,mV
